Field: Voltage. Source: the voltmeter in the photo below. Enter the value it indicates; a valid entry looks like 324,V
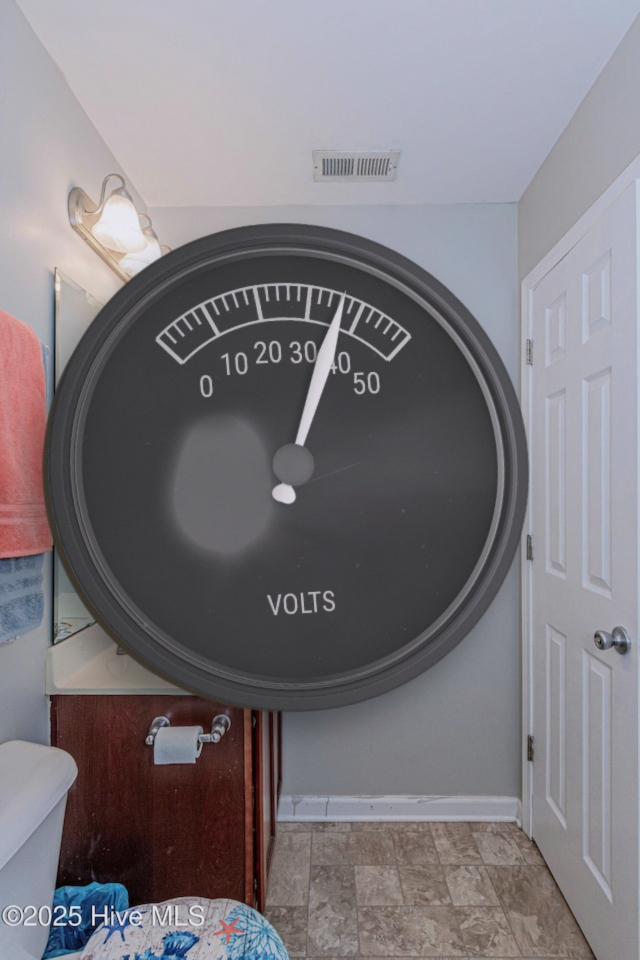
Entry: 36,V
